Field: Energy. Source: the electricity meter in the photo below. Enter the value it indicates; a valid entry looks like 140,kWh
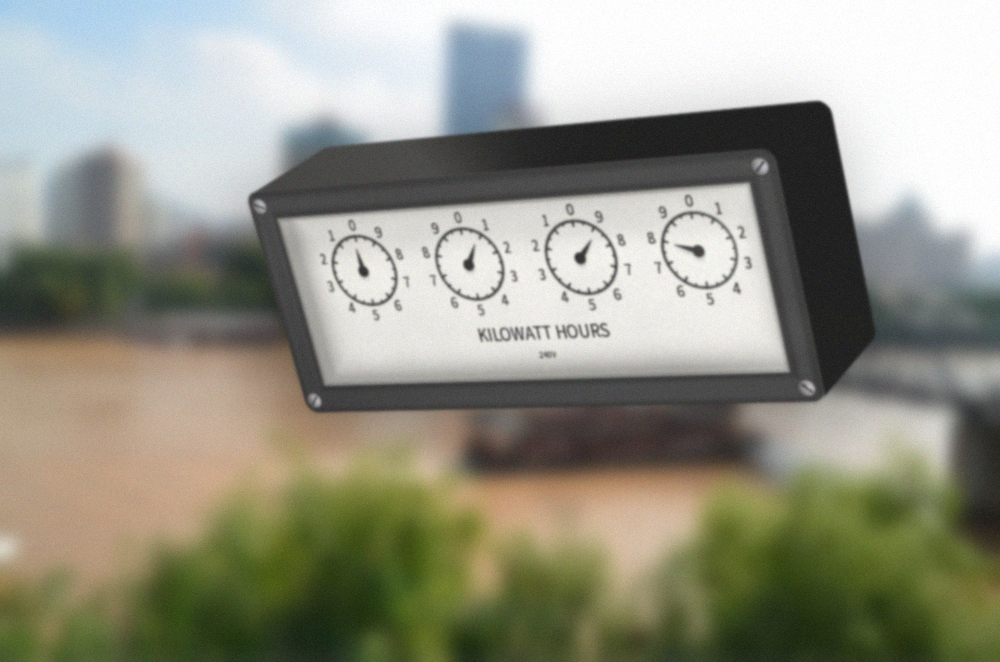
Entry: 88,kWh
